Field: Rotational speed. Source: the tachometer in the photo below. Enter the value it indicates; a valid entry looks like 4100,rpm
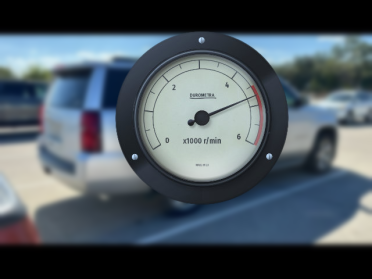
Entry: 4750,rpm
